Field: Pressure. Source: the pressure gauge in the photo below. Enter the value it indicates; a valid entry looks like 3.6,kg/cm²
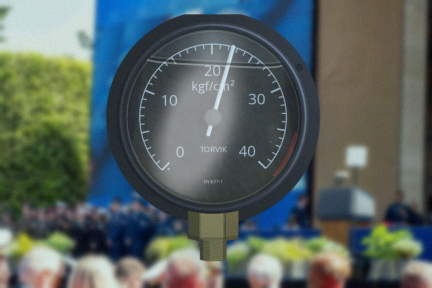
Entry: 22.5,kg/cm²
